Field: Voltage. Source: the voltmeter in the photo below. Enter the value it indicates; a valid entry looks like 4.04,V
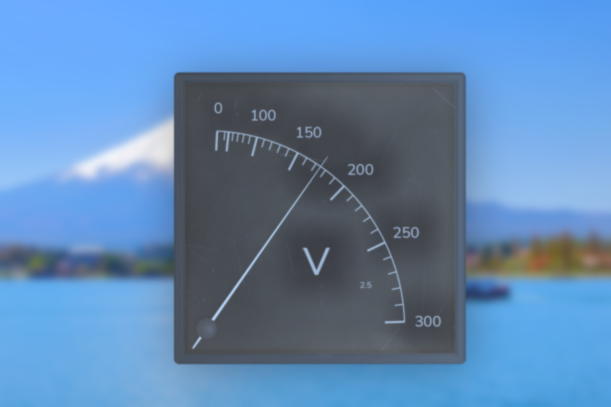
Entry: 175,V
